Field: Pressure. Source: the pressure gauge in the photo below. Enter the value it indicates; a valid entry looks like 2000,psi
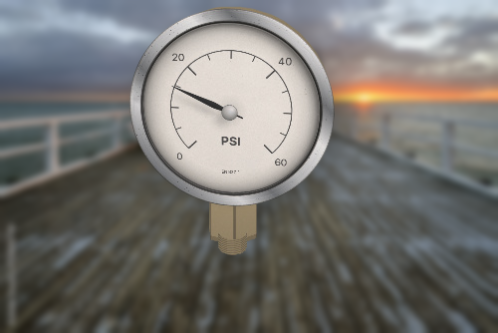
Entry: 15,psi
